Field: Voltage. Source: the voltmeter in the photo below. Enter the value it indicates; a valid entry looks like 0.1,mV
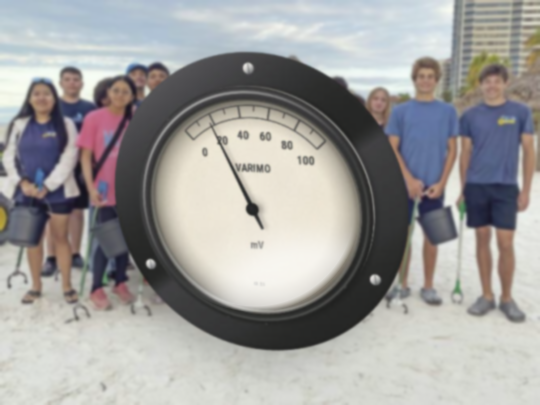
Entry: 20,mV
